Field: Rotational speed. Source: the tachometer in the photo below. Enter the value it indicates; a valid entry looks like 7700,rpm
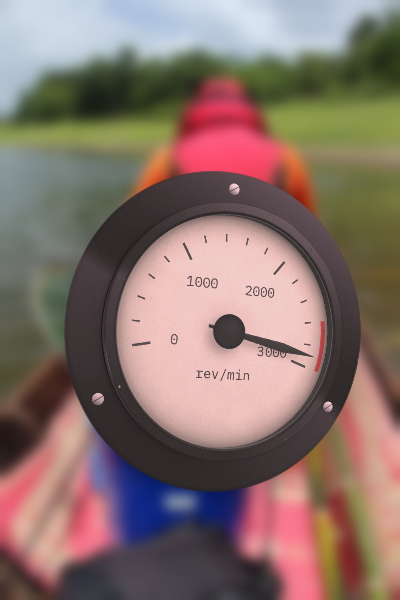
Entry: 2900,rpm
